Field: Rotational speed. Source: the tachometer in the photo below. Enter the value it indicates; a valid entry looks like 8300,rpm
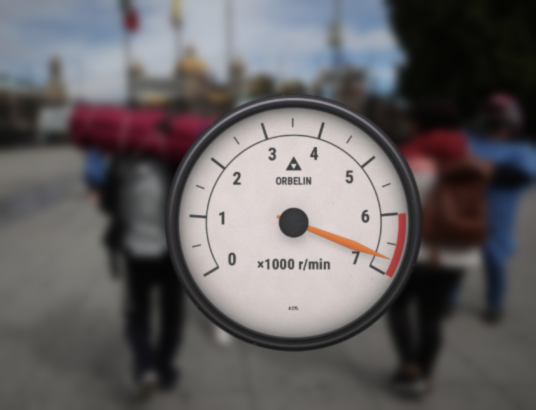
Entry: 6750,rpm
